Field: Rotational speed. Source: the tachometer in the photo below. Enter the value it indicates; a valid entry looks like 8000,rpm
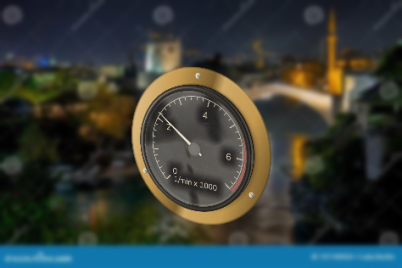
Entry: 2200,rpm
